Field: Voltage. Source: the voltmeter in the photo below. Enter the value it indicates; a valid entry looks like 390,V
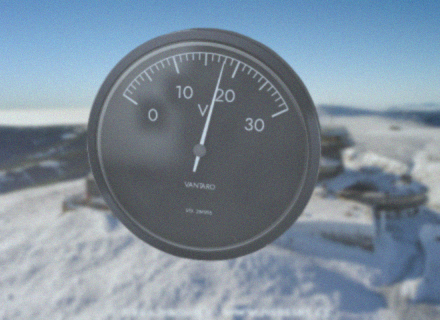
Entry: 18,V
